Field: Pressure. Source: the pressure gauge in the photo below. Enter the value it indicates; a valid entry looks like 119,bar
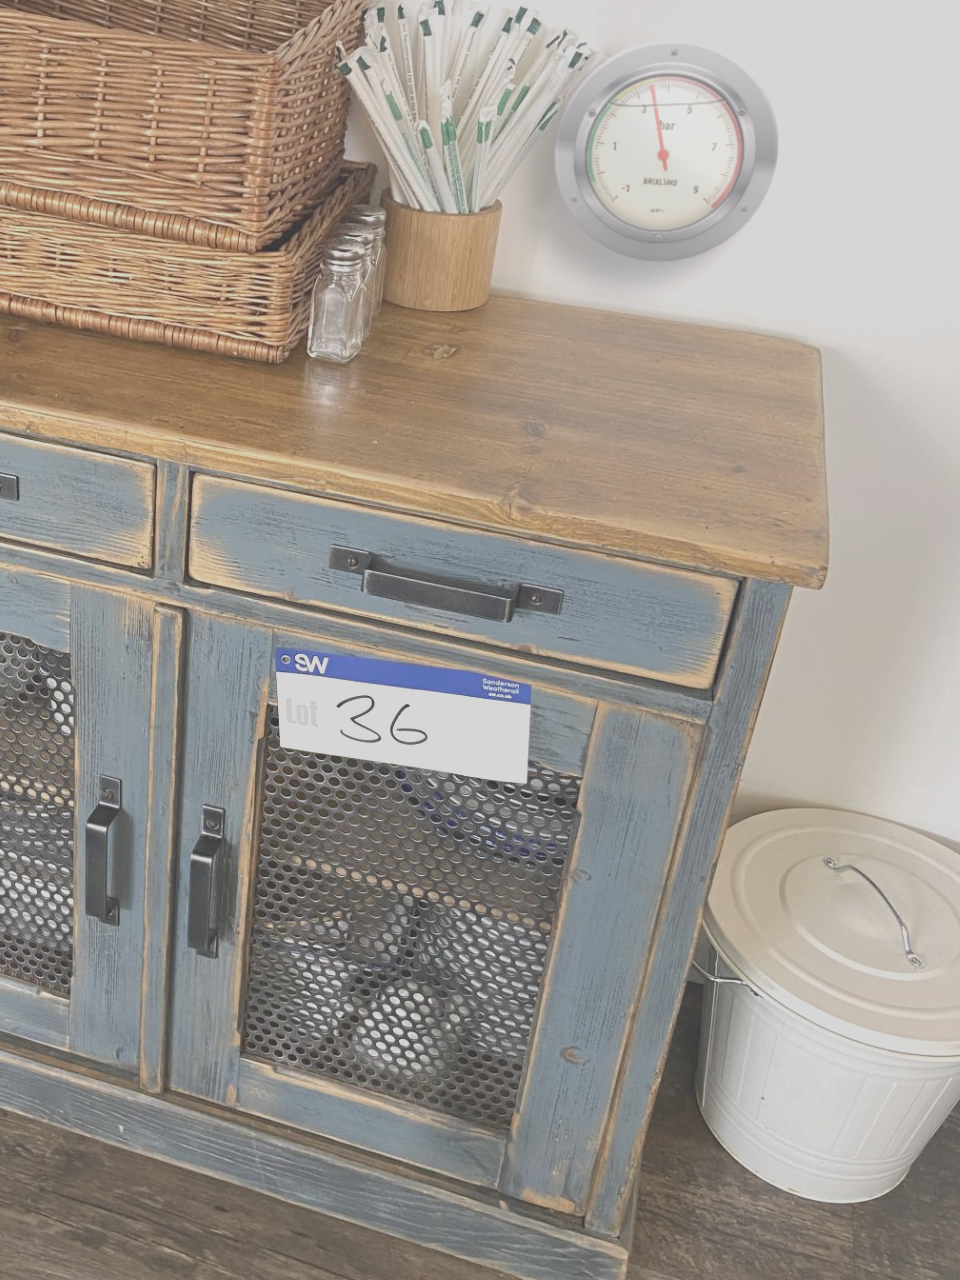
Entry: 3.5,bar
